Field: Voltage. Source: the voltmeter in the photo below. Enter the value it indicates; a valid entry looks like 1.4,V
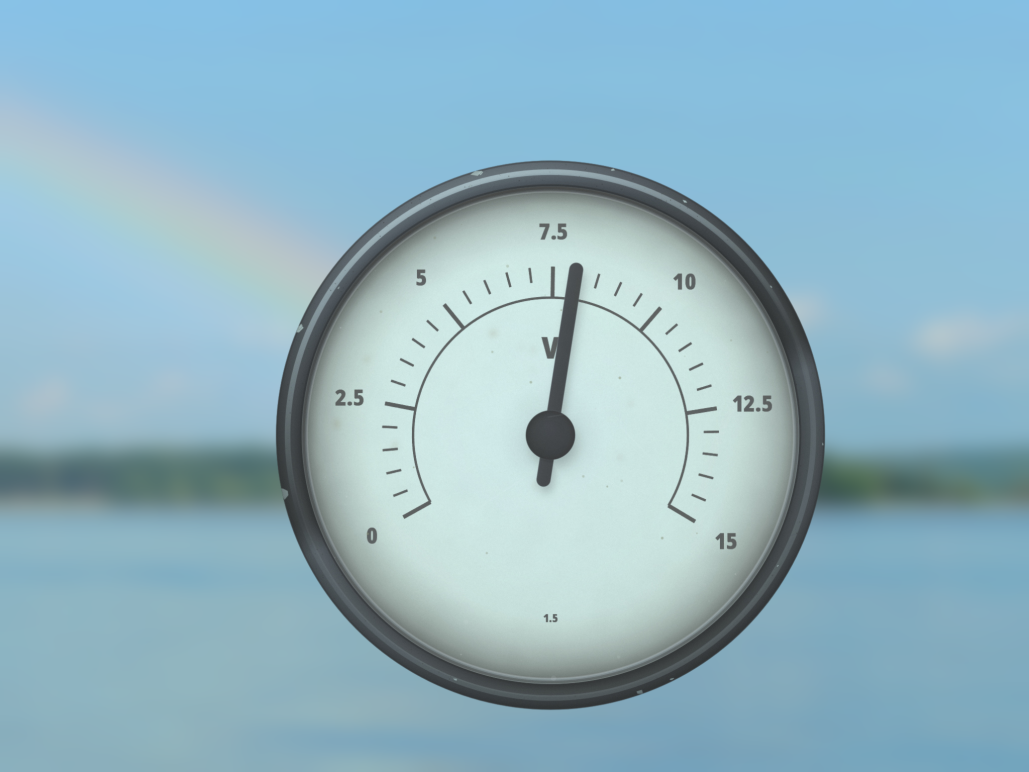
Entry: 8,V
